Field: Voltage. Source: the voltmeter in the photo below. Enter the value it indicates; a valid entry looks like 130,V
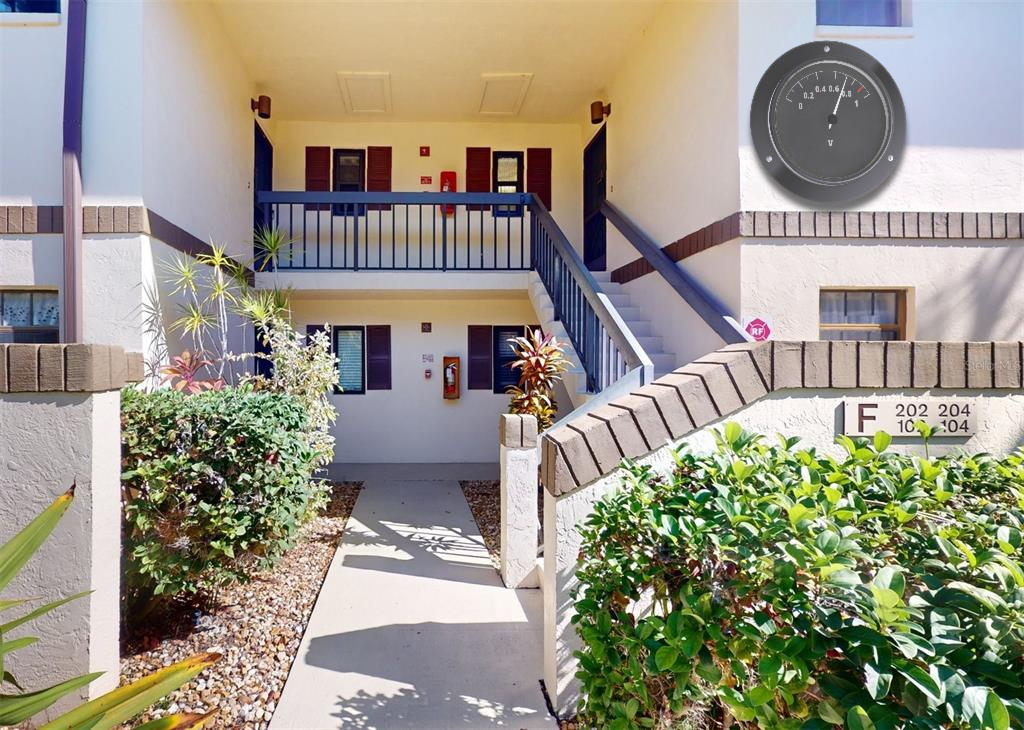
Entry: 0.7,V
